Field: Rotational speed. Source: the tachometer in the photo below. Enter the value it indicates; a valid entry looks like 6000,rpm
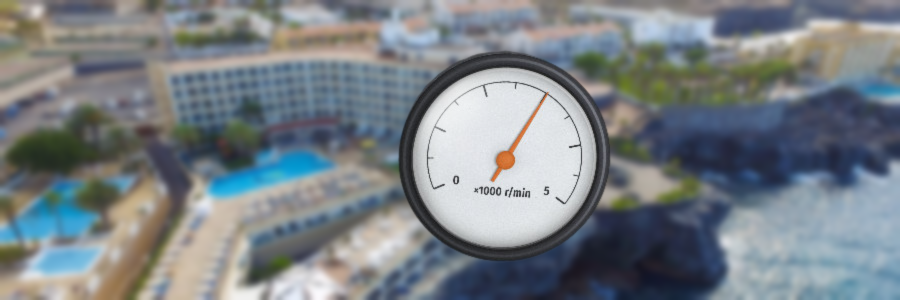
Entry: 3000,rpm
